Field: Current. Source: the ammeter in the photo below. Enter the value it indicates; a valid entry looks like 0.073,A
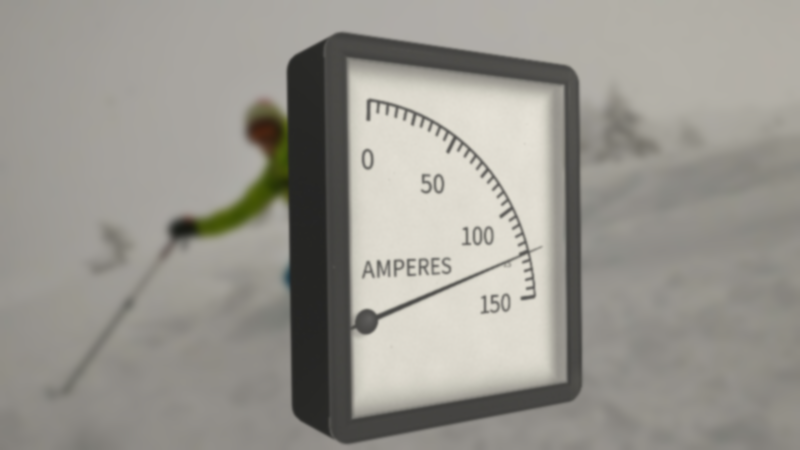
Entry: 125,A
